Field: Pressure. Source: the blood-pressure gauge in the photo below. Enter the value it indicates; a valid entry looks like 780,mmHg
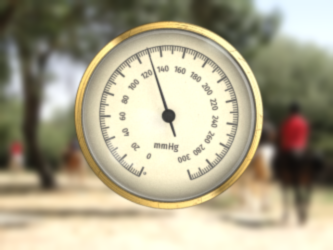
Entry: 130,mmHg
